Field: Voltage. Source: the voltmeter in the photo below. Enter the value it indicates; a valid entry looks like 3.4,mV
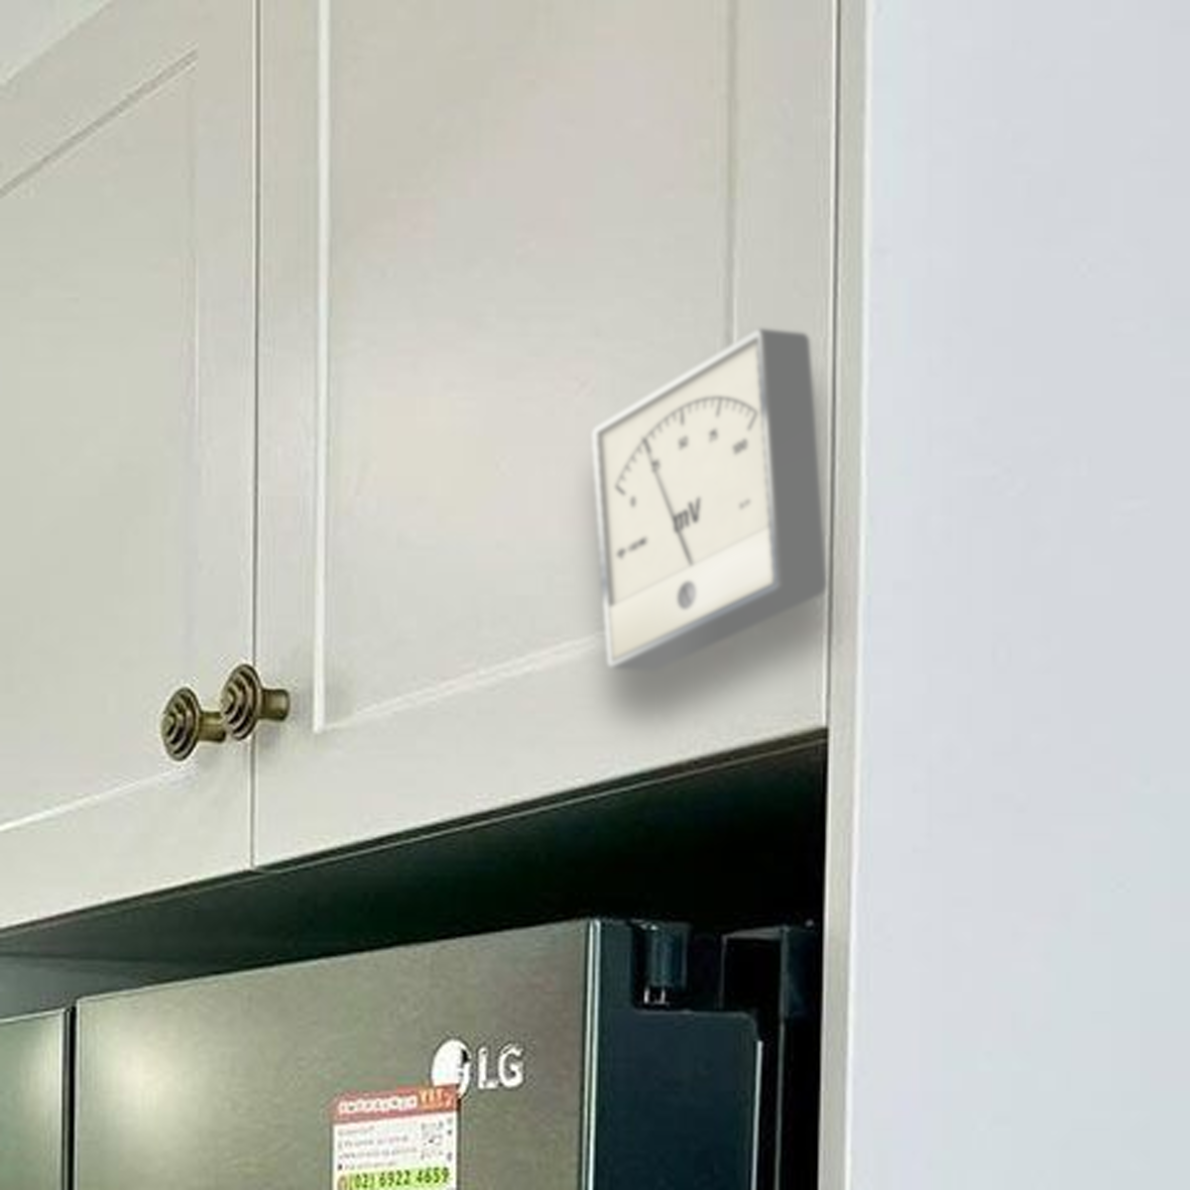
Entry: 25,mV
